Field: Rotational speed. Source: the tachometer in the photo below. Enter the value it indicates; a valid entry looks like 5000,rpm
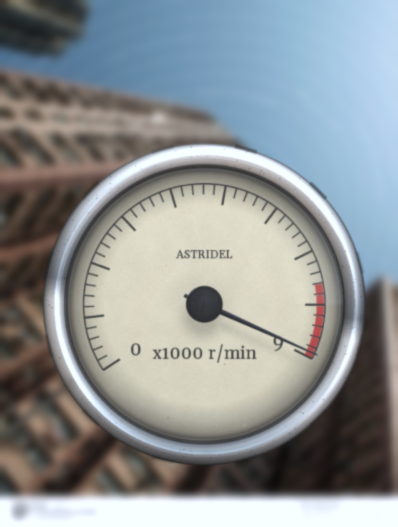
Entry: 8900,rpm
